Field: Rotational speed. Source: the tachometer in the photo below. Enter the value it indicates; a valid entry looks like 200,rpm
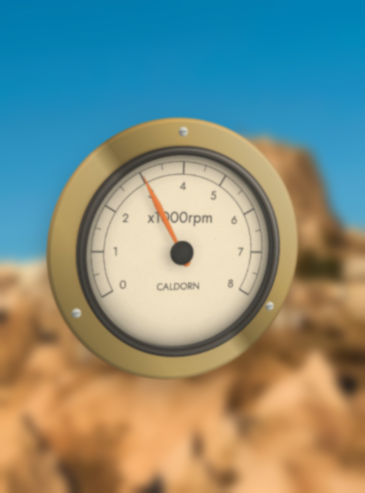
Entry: 3000,rpm
